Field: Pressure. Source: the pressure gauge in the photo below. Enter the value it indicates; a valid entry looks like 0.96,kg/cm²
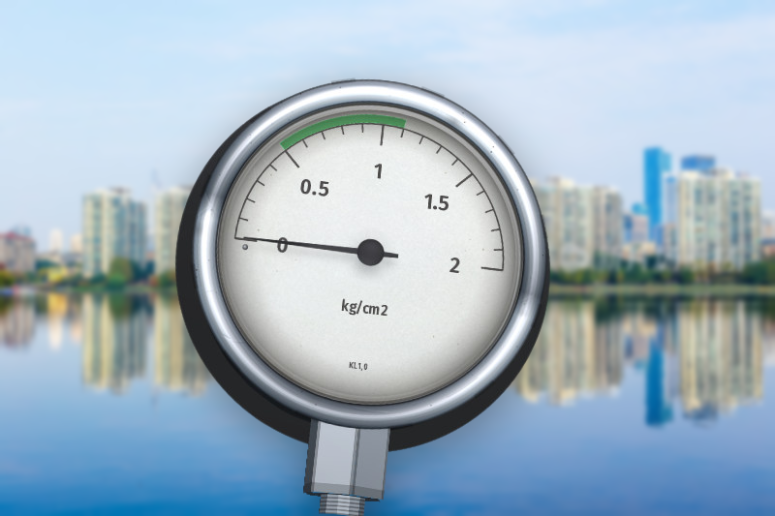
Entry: 0,kg/cm²
